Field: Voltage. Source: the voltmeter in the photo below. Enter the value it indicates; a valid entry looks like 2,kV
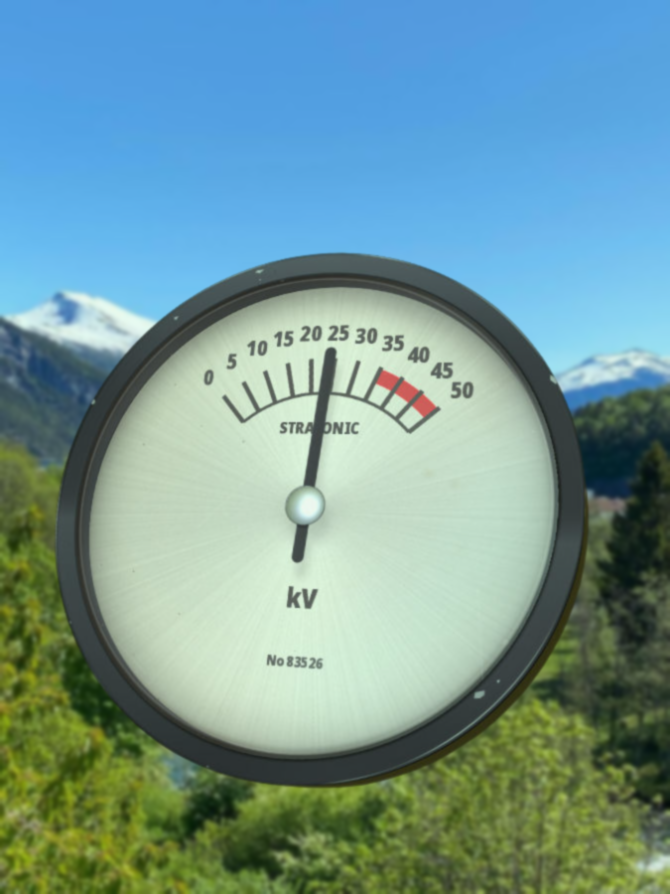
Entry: 25,kV
